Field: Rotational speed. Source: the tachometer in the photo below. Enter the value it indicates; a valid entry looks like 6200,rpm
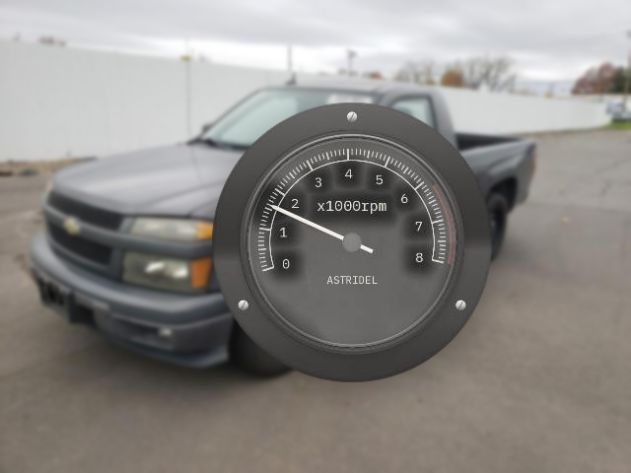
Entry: 1600,rpm
